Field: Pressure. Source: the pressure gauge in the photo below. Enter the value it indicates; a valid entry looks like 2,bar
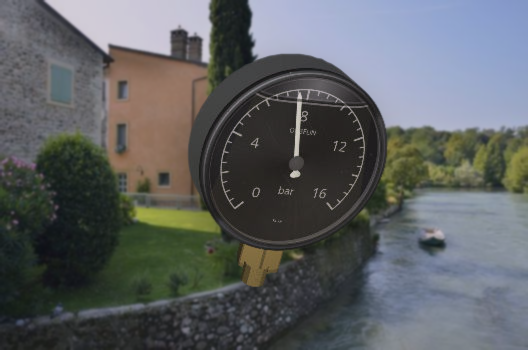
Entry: 7.5,bar
